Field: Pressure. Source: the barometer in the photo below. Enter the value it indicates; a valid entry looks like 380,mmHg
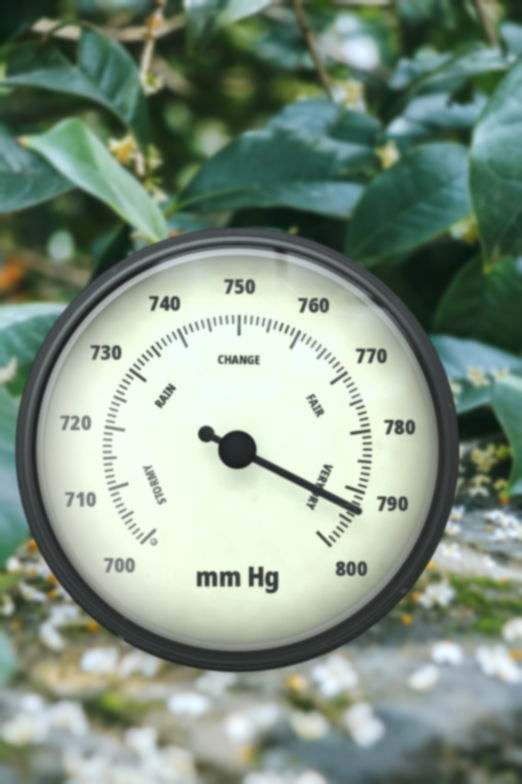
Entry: 793,mmHg
